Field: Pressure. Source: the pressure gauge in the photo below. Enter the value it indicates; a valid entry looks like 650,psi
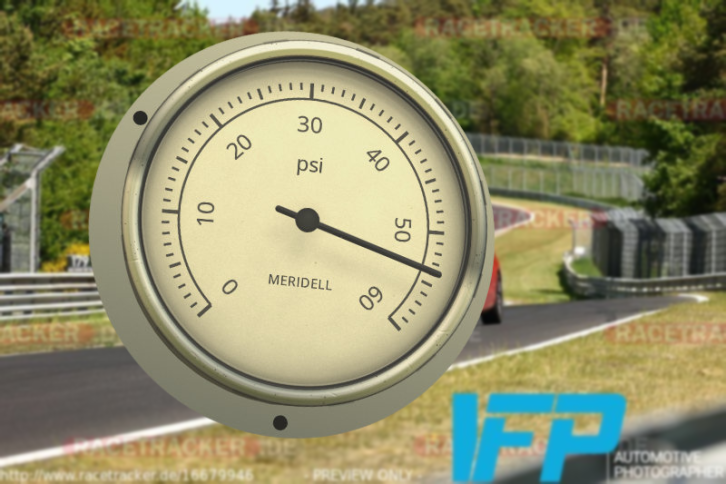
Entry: 54,psi
